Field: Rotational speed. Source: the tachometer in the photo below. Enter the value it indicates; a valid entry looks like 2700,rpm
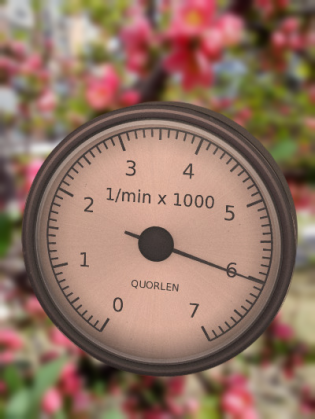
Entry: 6000,rpm
